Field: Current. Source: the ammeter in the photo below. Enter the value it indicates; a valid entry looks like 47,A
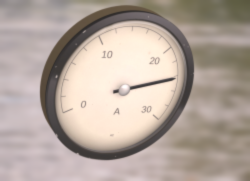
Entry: 24,A
